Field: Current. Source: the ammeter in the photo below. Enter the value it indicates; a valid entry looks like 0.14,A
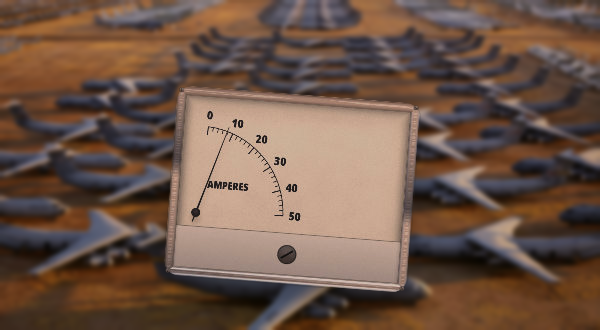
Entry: 8,A
